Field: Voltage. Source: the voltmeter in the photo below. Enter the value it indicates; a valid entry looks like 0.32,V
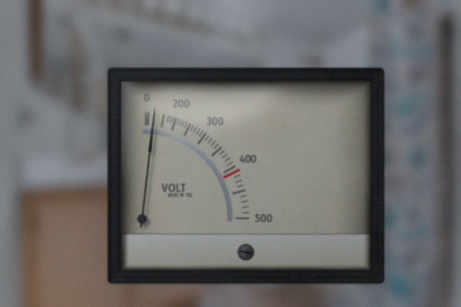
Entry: 100,V
